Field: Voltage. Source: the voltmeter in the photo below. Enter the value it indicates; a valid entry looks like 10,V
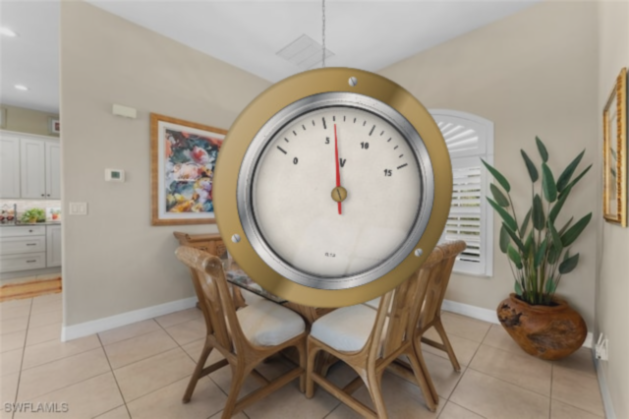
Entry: 6,V
